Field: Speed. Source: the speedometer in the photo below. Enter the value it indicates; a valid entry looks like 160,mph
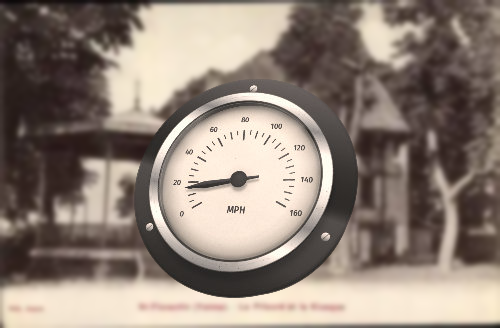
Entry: 15,mph
